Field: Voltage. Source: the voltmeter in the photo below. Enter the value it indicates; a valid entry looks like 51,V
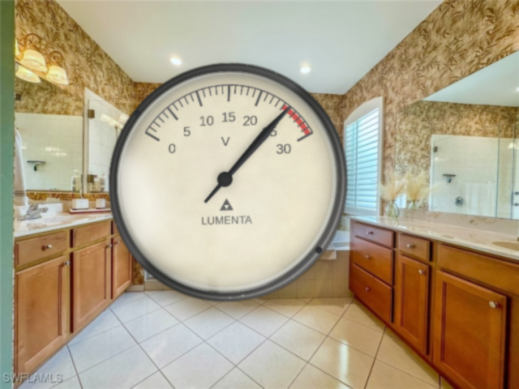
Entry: 25,V
